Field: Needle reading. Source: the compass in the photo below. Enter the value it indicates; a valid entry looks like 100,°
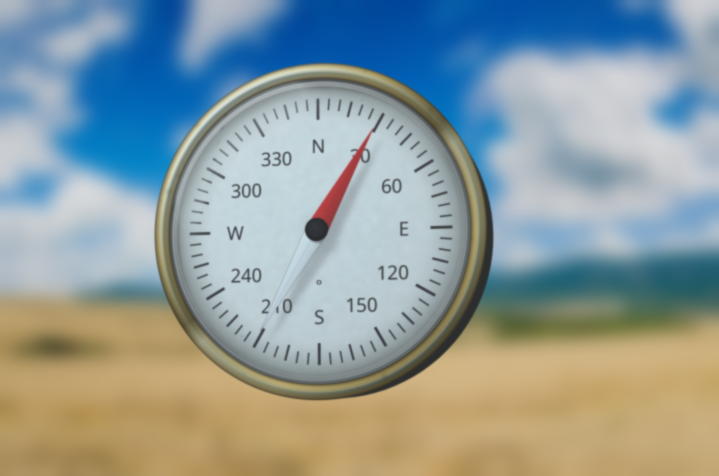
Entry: 30,°
